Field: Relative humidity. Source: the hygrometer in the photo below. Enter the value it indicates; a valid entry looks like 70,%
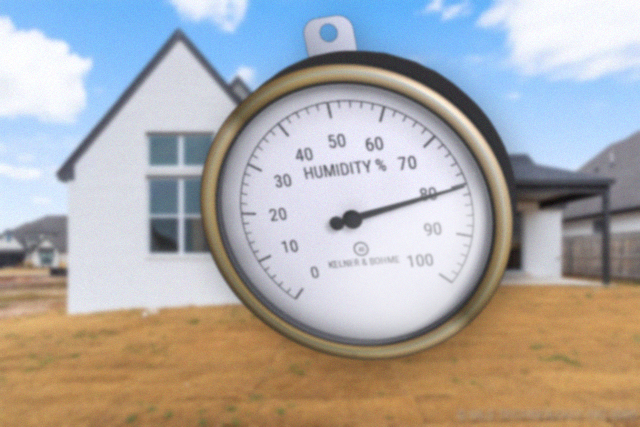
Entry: 80,%
